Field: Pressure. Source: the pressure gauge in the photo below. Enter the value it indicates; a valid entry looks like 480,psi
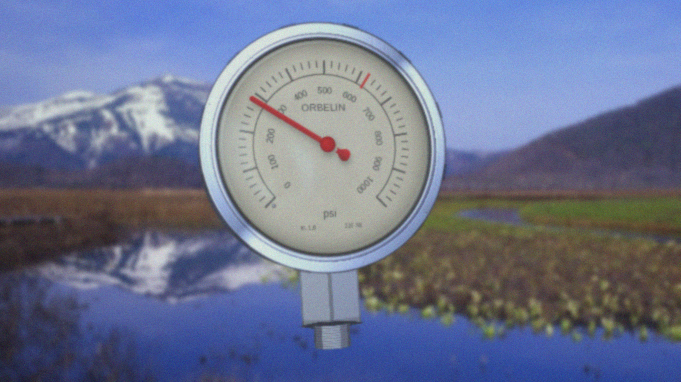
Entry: 280,psi
